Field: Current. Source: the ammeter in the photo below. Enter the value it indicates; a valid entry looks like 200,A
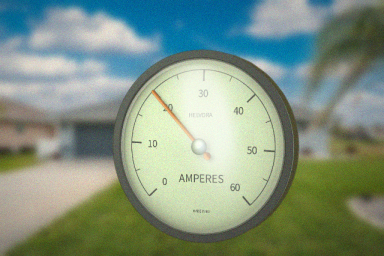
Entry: 20,A
